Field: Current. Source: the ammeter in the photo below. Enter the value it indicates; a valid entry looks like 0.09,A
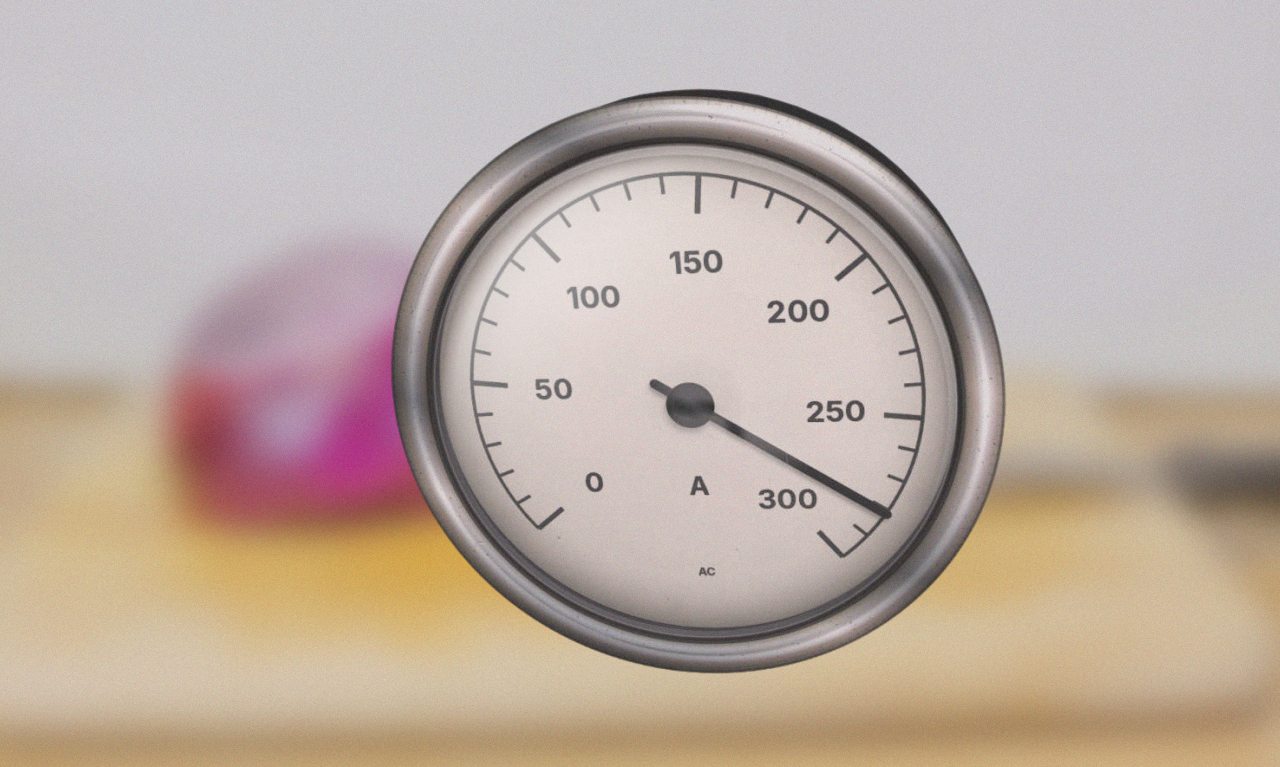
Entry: 280,A
